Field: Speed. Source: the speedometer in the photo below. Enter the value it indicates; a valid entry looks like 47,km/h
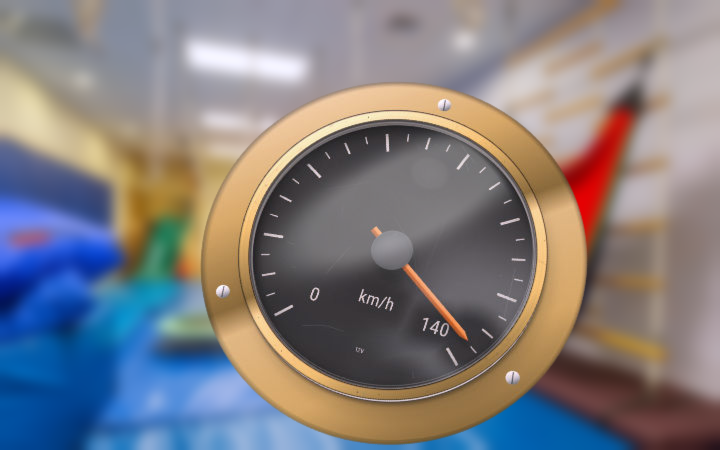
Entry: 135,km/h
